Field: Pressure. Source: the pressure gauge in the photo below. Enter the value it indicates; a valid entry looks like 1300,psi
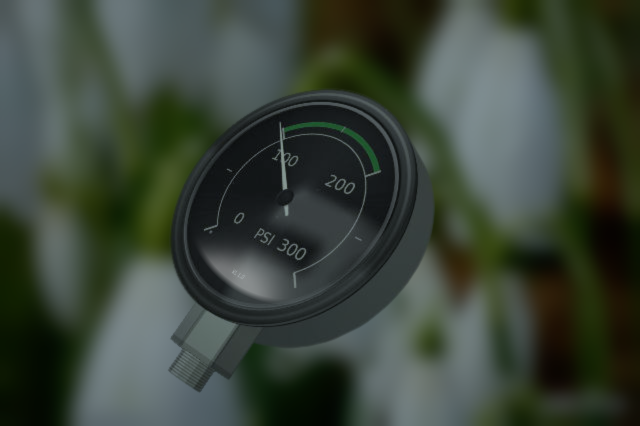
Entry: 100,psi
